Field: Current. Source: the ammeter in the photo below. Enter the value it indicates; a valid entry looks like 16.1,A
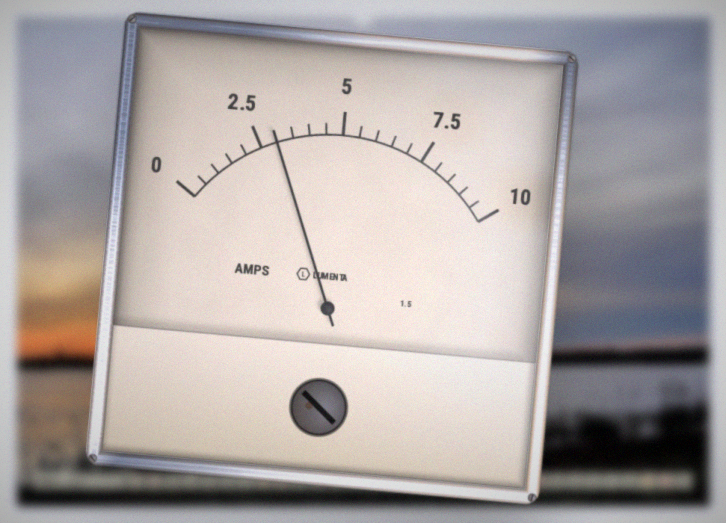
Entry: 3,A
